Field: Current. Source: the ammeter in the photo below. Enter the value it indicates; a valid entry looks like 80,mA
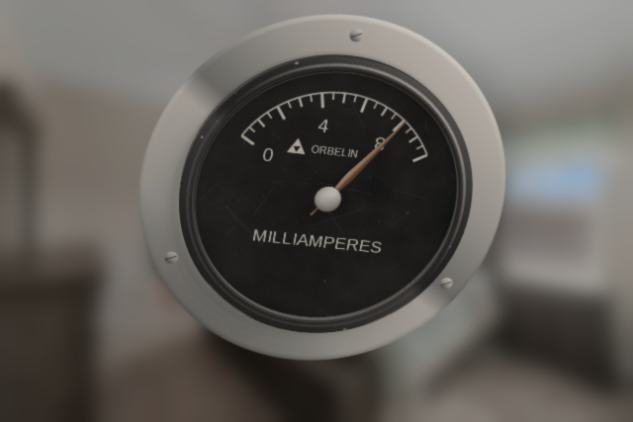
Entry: 8,mA
